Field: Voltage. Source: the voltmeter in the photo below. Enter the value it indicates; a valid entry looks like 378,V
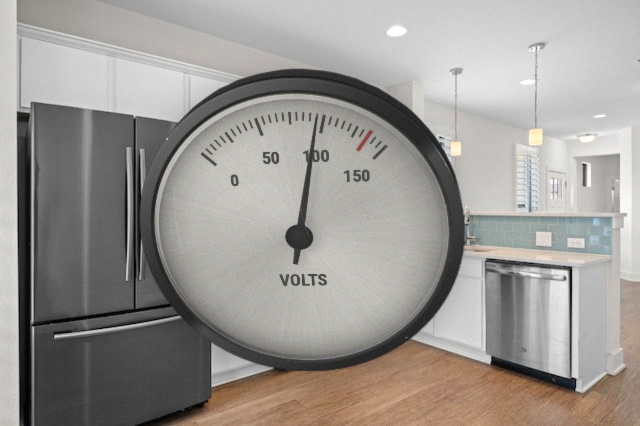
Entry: 95,V
